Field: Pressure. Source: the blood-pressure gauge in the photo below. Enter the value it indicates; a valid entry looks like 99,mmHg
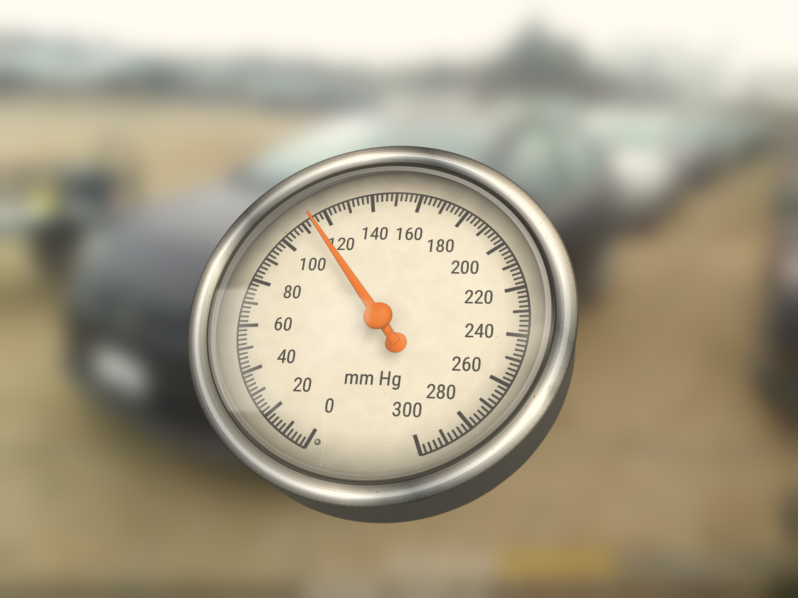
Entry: 114,mmHg
